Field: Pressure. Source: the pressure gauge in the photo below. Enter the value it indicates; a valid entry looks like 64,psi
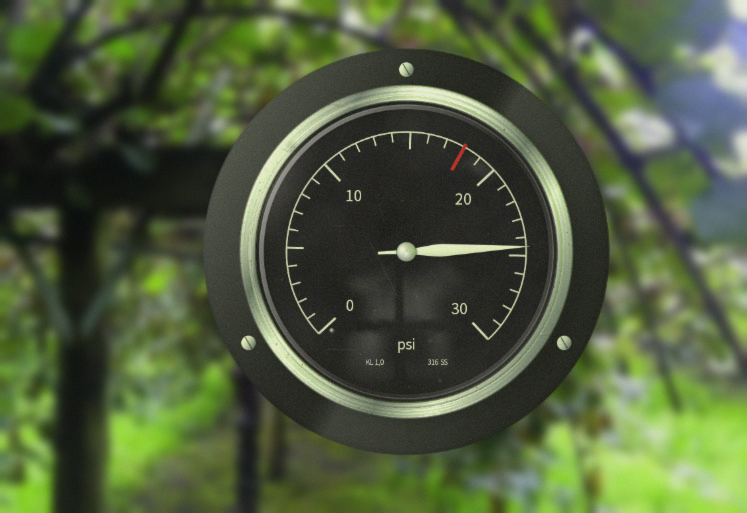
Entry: 24.5,psi
